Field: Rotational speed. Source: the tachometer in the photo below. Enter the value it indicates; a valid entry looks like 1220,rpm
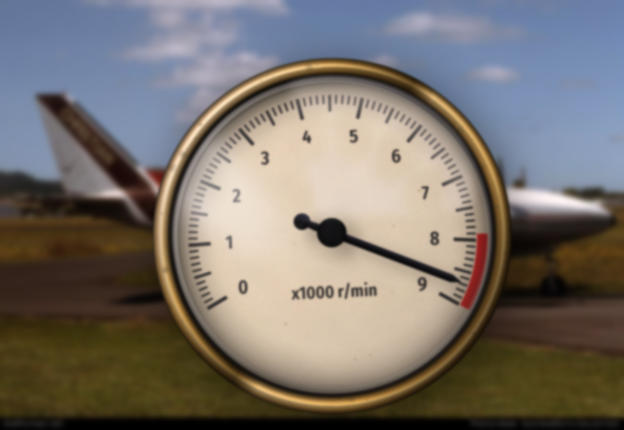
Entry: 8700,rpm
